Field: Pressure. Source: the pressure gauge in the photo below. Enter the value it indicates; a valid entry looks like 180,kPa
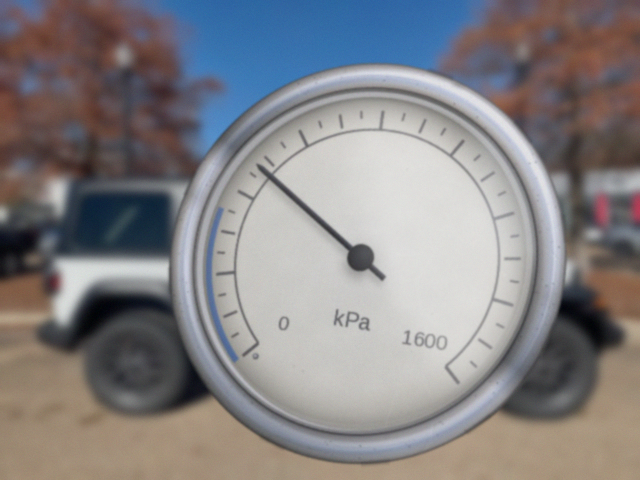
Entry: 475,kPa
